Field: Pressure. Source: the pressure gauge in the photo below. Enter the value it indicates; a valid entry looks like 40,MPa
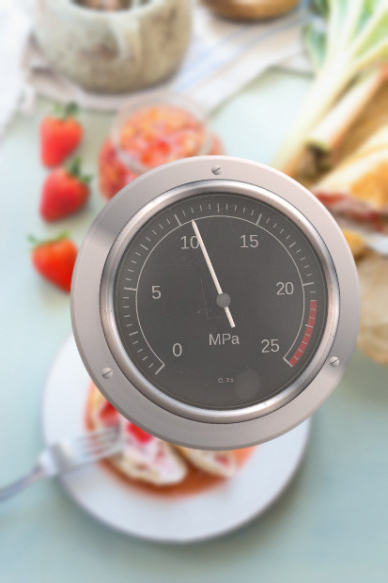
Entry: 10.75,MPa
